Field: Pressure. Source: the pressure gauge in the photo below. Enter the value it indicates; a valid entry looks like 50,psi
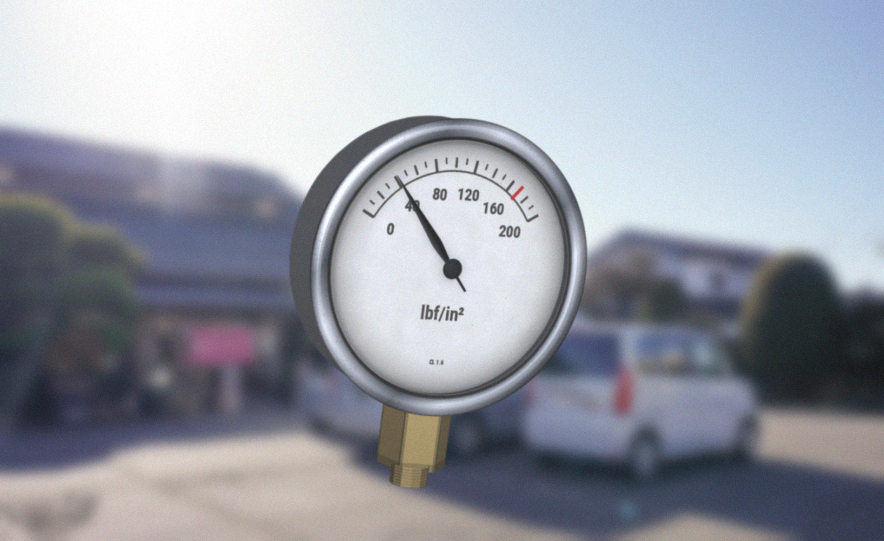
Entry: 40,psi
